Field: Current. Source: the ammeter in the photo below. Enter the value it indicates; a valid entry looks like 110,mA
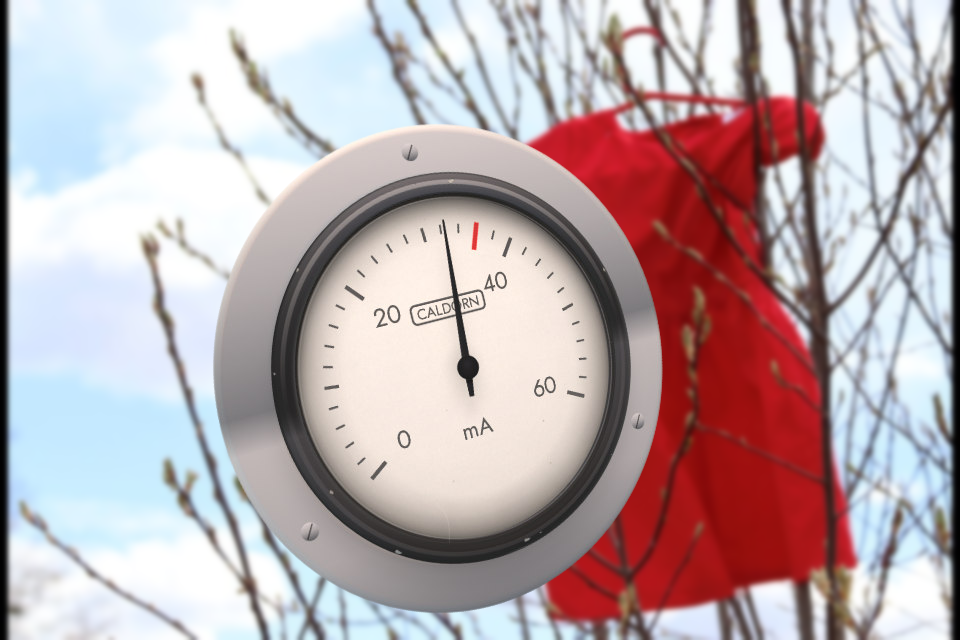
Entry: 32,mA
